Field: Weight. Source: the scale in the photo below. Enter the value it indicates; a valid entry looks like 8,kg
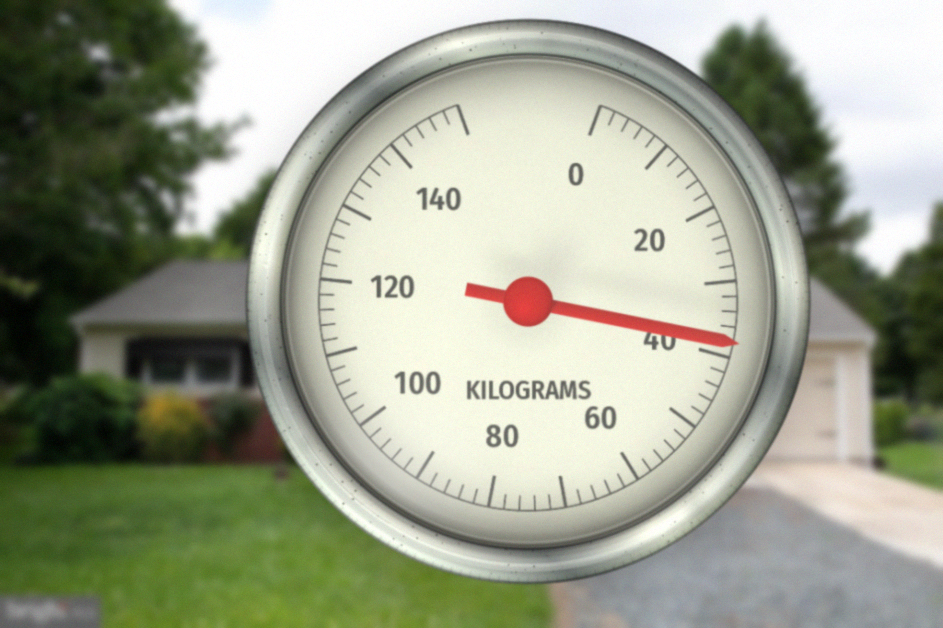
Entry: 38,kg
